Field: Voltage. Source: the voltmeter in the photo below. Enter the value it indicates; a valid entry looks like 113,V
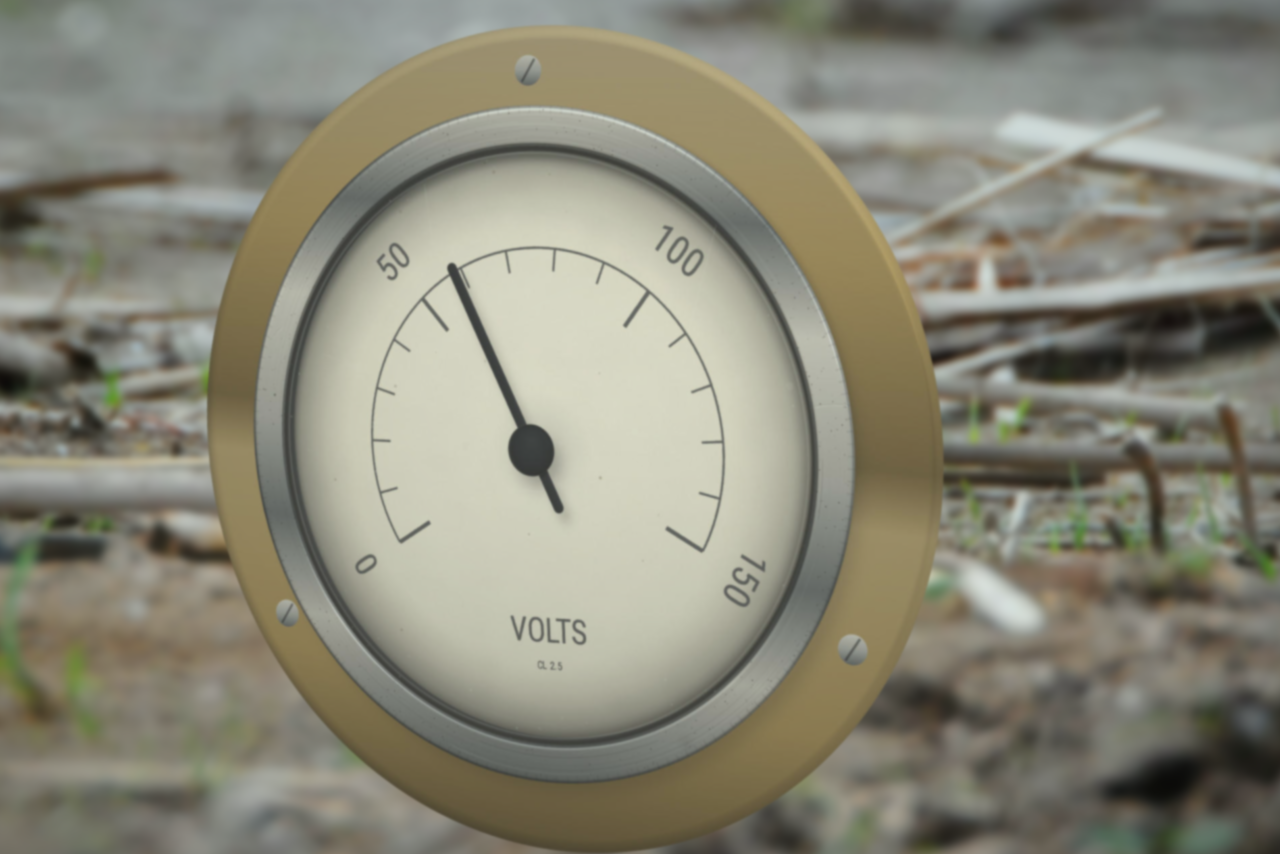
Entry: 60,V
